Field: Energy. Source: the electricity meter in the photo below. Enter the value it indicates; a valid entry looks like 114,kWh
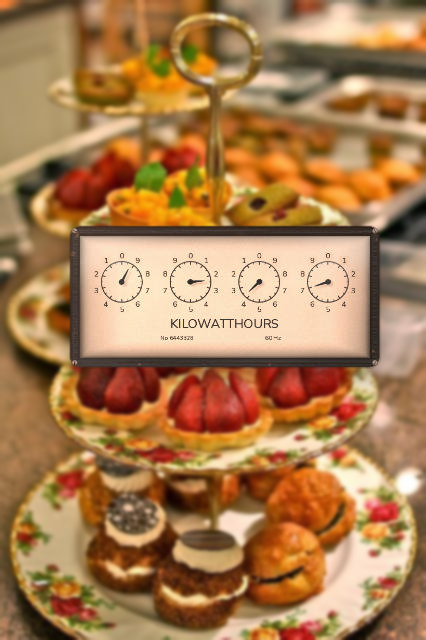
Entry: 9237,kWh
